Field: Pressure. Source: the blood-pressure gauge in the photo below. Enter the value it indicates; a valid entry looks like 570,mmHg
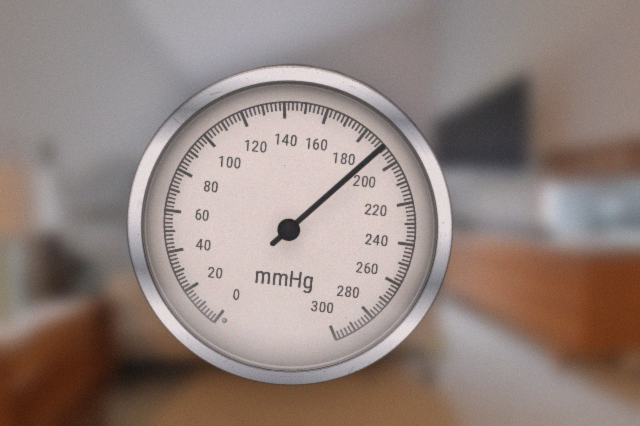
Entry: 190,mmHg
